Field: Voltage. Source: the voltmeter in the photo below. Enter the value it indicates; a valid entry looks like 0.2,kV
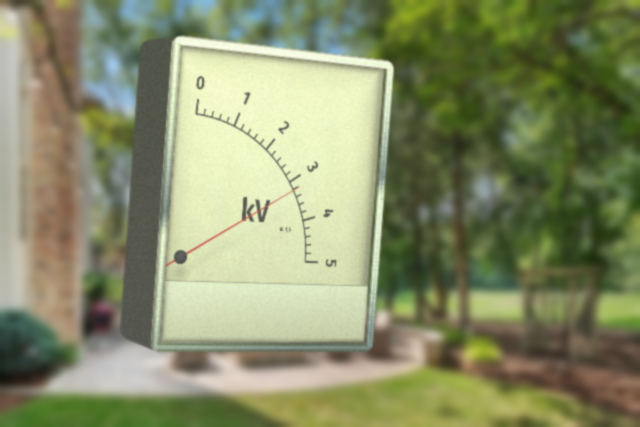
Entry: 3.2,kV
